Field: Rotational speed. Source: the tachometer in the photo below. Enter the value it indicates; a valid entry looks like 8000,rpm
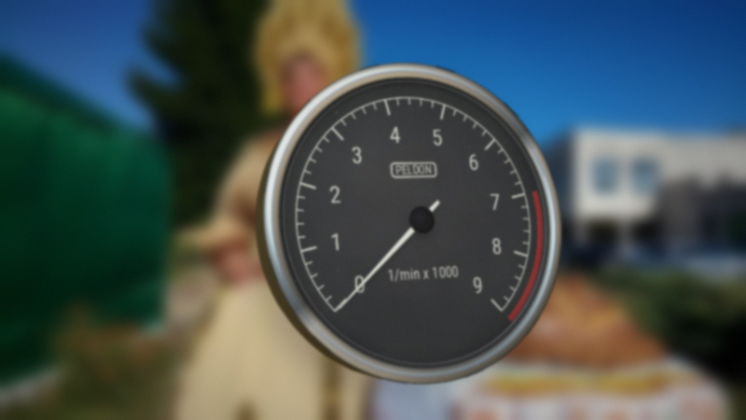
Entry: 0,rpm
